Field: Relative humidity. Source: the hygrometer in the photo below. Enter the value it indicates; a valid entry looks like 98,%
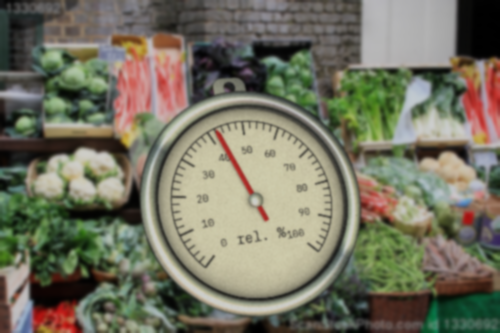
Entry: 42,%
